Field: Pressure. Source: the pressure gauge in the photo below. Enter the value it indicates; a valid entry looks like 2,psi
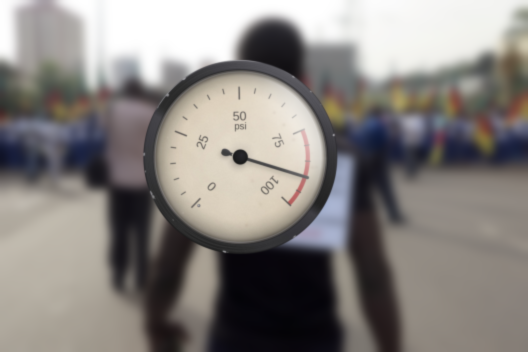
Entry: 90,psi
